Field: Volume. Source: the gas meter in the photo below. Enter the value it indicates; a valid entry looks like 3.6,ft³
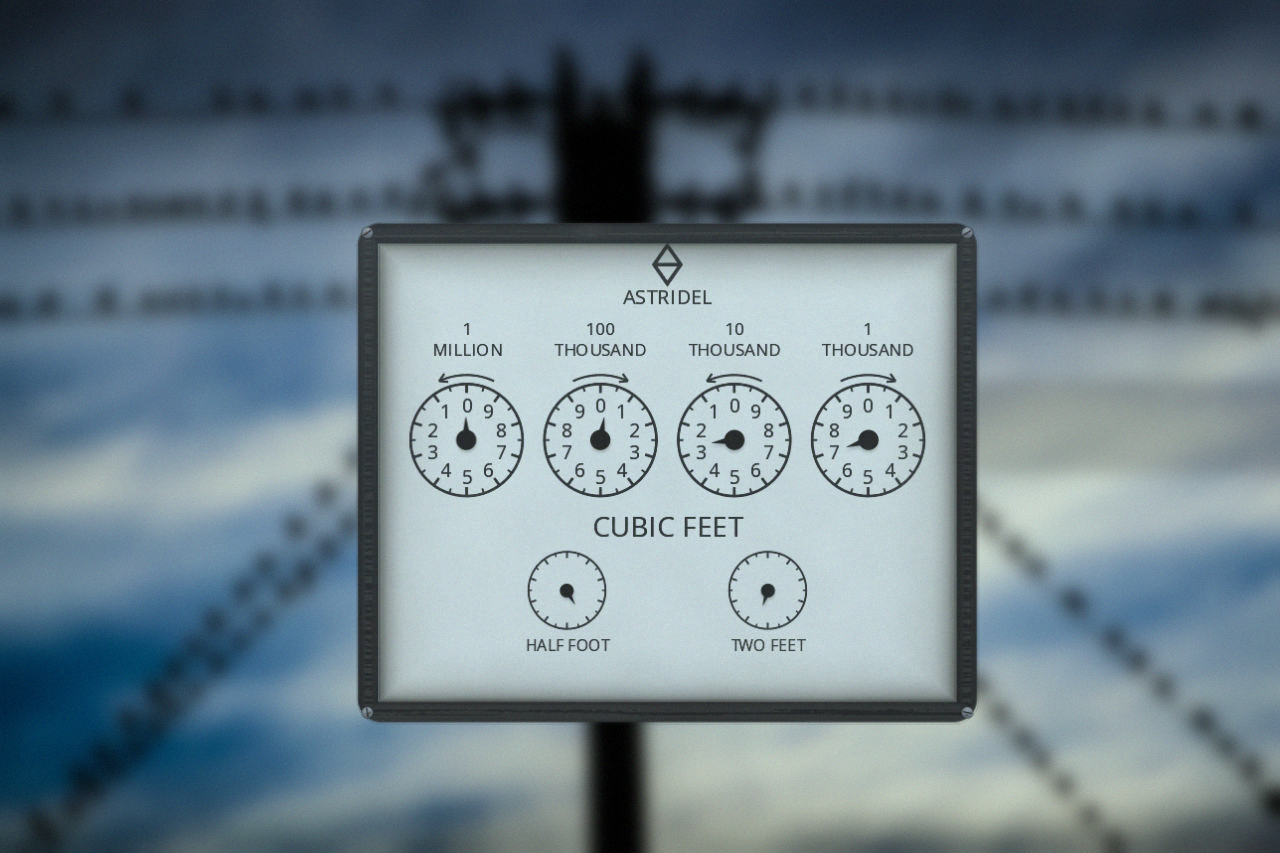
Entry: 2700,ft³
